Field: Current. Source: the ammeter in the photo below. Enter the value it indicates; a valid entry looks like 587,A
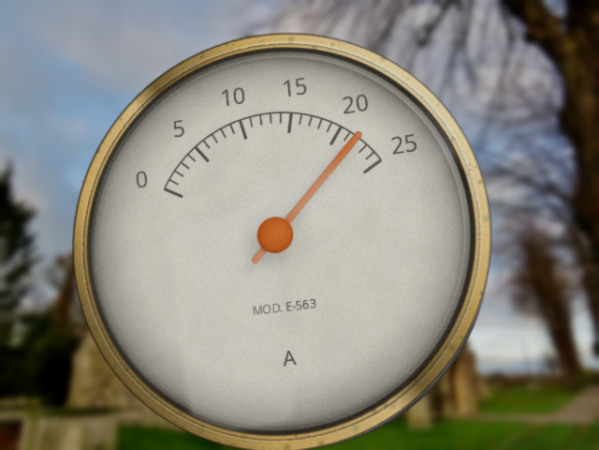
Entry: 22,A
